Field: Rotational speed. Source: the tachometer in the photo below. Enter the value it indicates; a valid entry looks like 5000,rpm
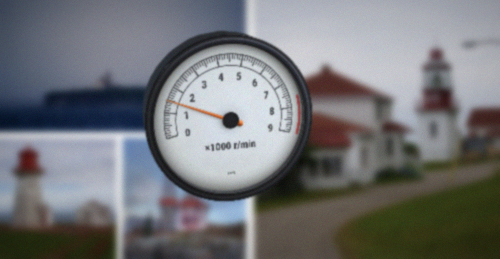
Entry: 1500,rpm
